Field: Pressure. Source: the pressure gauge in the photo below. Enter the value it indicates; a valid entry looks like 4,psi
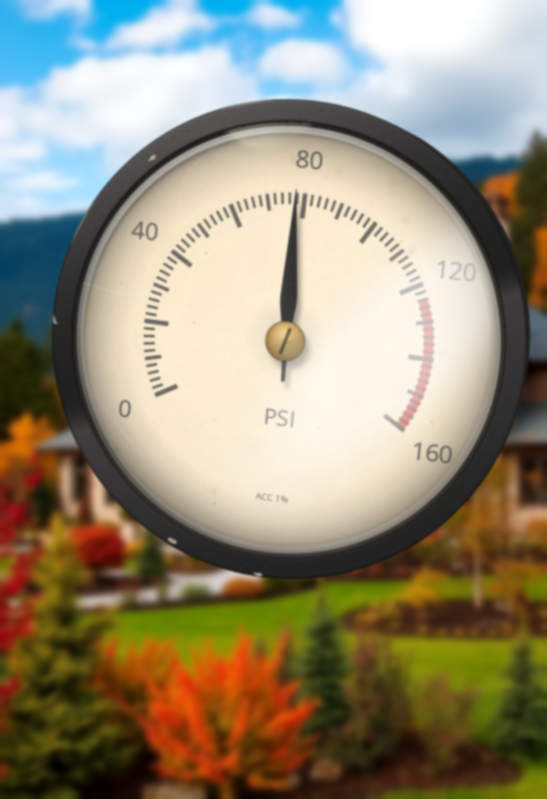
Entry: 78,psi
